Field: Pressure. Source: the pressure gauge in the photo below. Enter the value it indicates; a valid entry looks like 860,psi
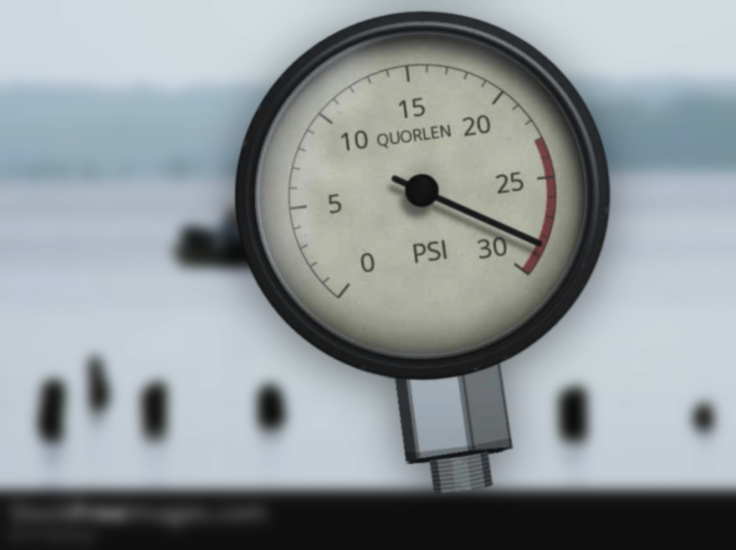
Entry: 28.5,psi
